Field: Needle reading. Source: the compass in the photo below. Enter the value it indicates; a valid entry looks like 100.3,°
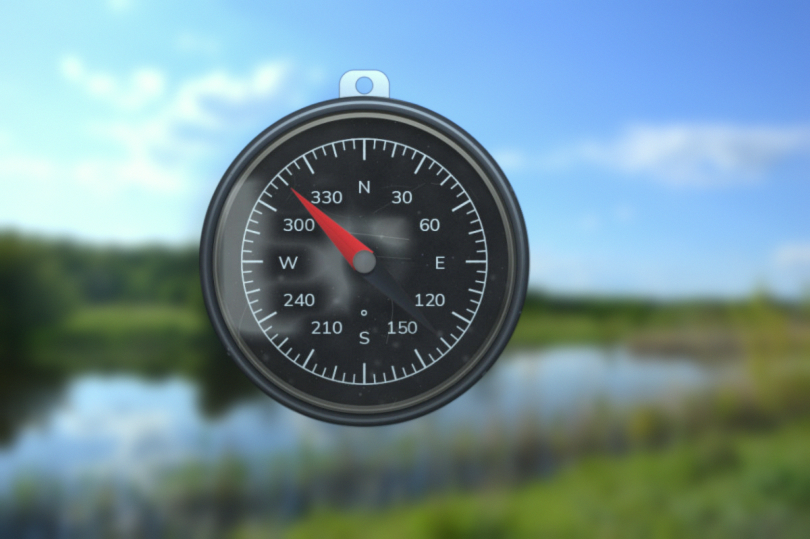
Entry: 315,°
